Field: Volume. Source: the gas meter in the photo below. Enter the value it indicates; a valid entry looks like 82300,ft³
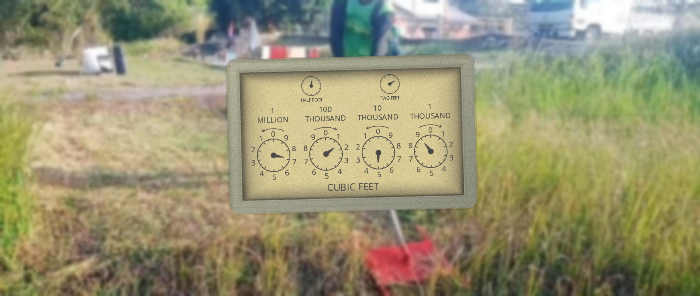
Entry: 714900,ft³
